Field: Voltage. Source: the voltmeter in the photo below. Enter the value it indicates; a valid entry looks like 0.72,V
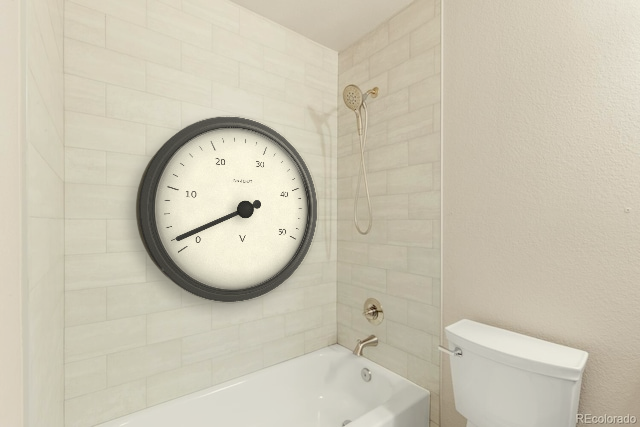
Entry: 2,V
